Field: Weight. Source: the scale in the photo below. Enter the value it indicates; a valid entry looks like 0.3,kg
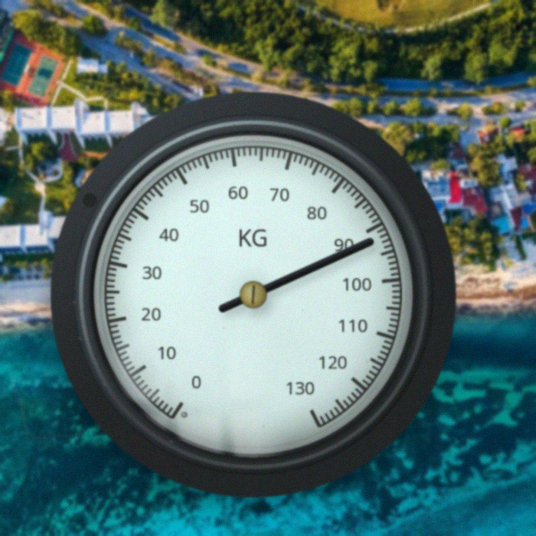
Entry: 92,kg
